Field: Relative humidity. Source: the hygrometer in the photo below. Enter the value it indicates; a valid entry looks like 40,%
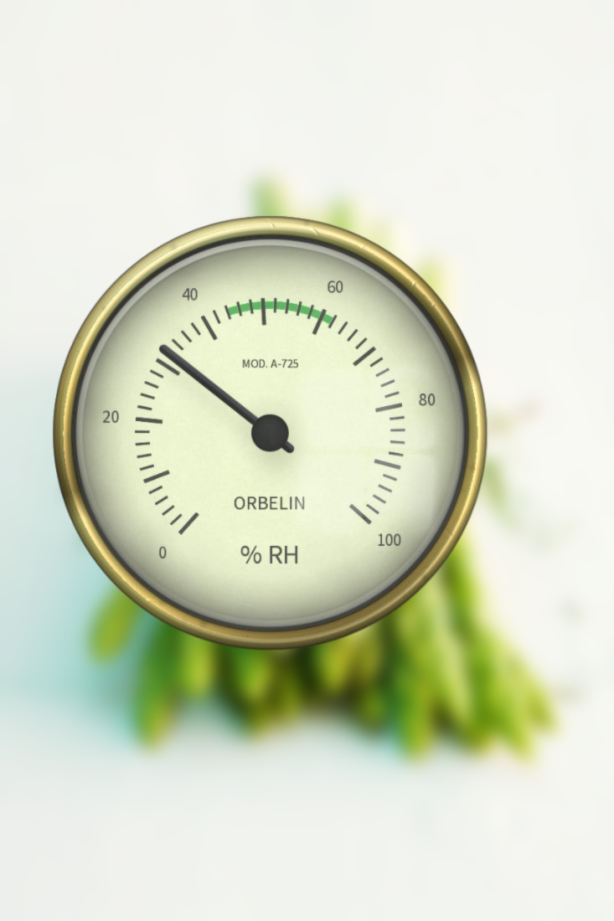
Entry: 32,%
